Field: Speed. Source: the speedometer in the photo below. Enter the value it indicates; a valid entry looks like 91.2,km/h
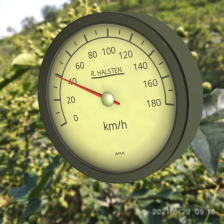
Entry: 40,km/h
